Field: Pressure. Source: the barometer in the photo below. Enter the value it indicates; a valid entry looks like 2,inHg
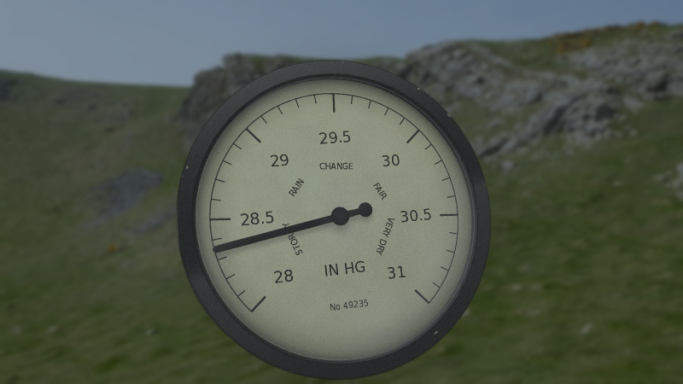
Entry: 28.35,inHg
